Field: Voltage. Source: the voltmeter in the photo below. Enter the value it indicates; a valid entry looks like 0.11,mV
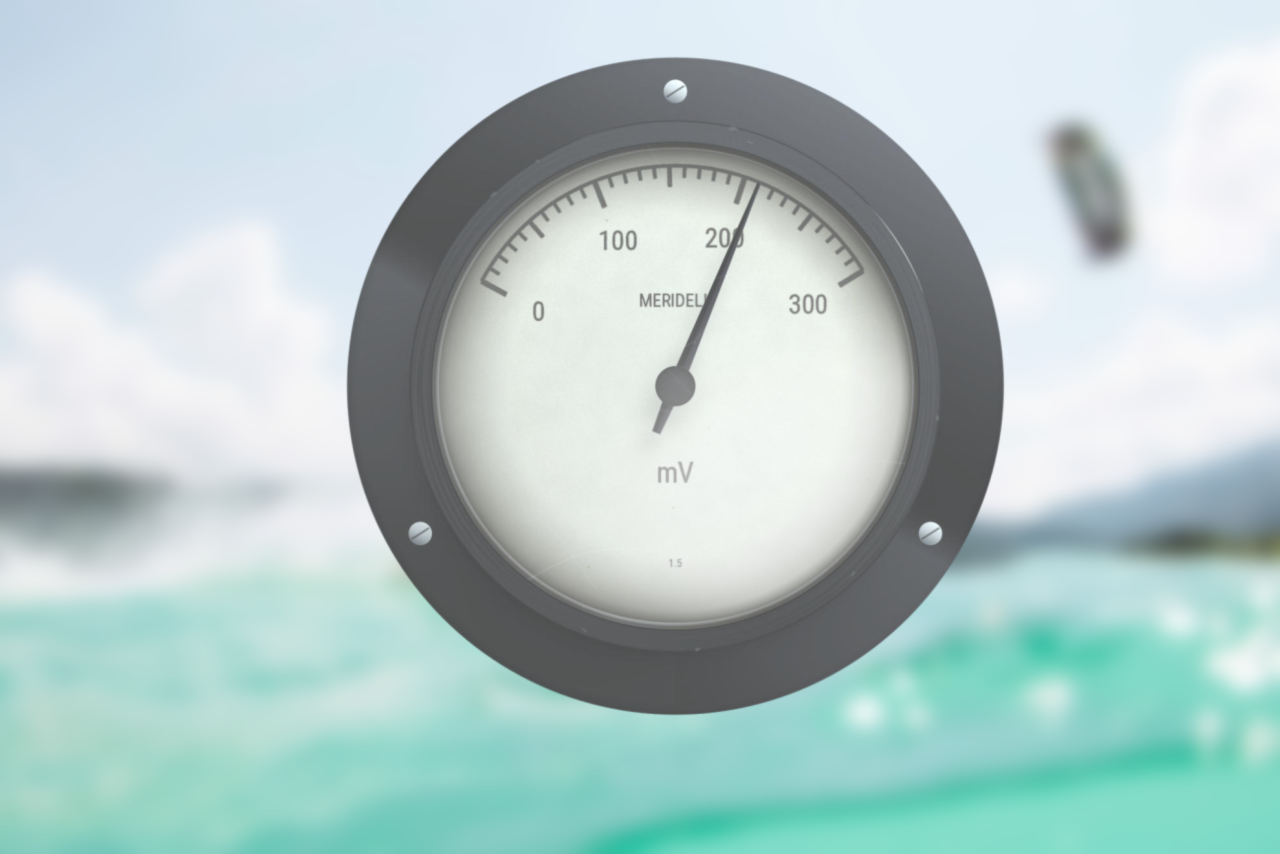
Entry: 210,mV
